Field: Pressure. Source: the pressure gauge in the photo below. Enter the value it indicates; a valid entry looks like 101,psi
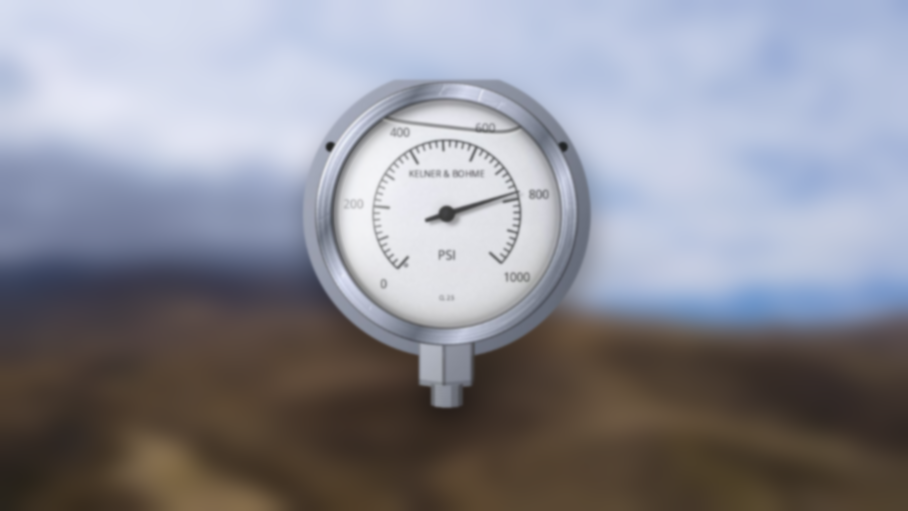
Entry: 780,psi
